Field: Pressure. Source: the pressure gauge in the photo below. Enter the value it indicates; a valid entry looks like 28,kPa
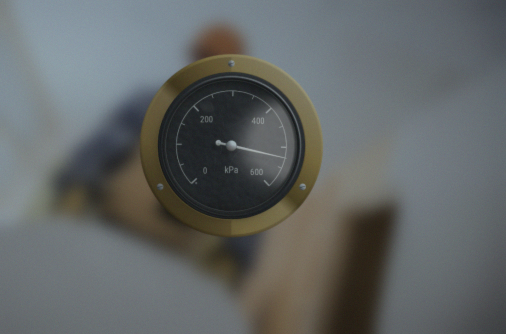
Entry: 525,kPa
